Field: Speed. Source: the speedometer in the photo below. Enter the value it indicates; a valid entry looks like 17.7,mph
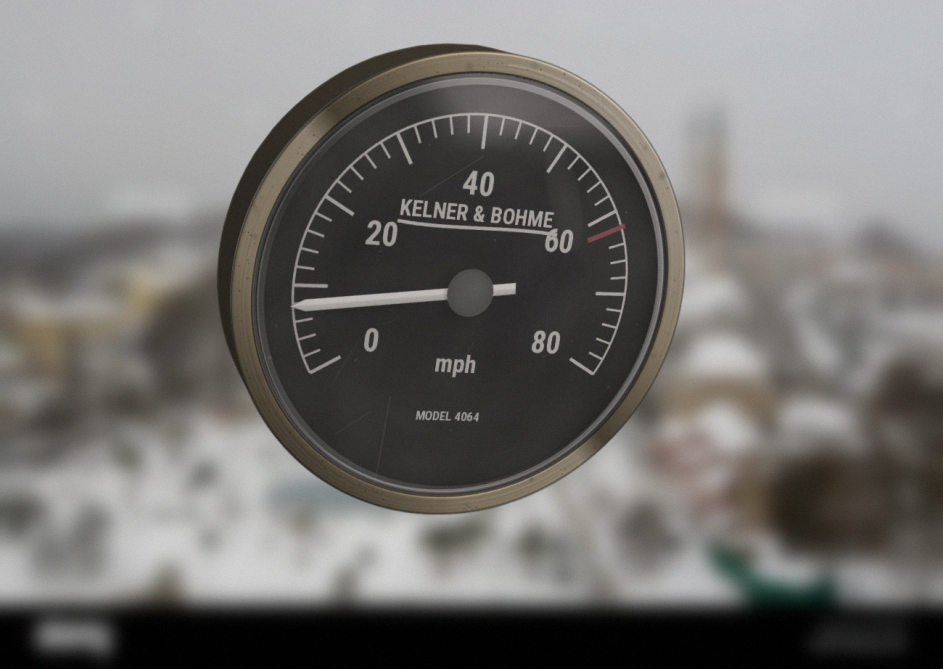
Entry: 8,mph
